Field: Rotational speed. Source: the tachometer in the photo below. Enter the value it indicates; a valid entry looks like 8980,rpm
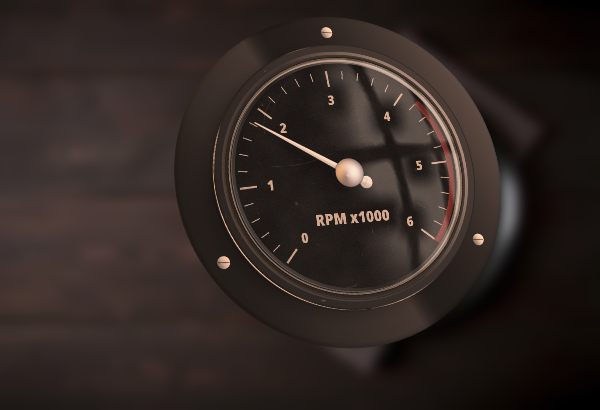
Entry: 1800,rpm
